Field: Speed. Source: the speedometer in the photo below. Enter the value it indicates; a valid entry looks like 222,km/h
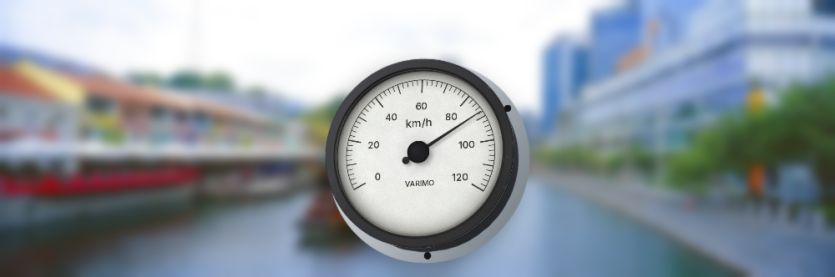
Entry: 88,km/h
